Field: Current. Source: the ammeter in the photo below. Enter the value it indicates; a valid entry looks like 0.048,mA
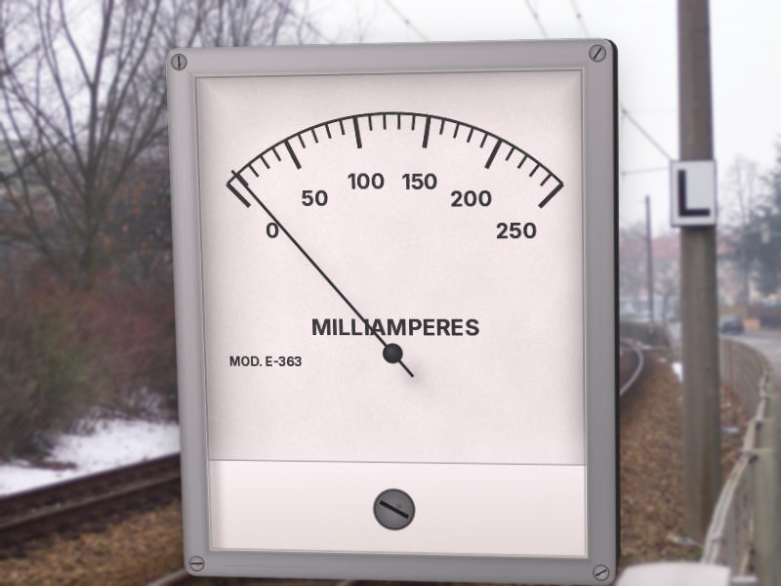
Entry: 10,mA
